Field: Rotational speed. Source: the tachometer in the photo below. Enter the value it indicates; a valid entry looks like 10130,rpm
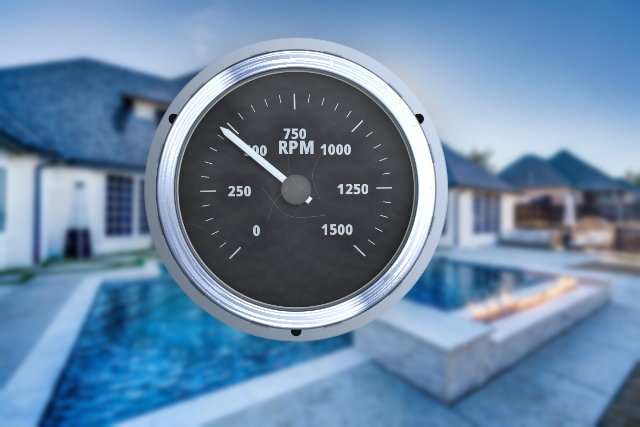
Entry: 475,rpm
